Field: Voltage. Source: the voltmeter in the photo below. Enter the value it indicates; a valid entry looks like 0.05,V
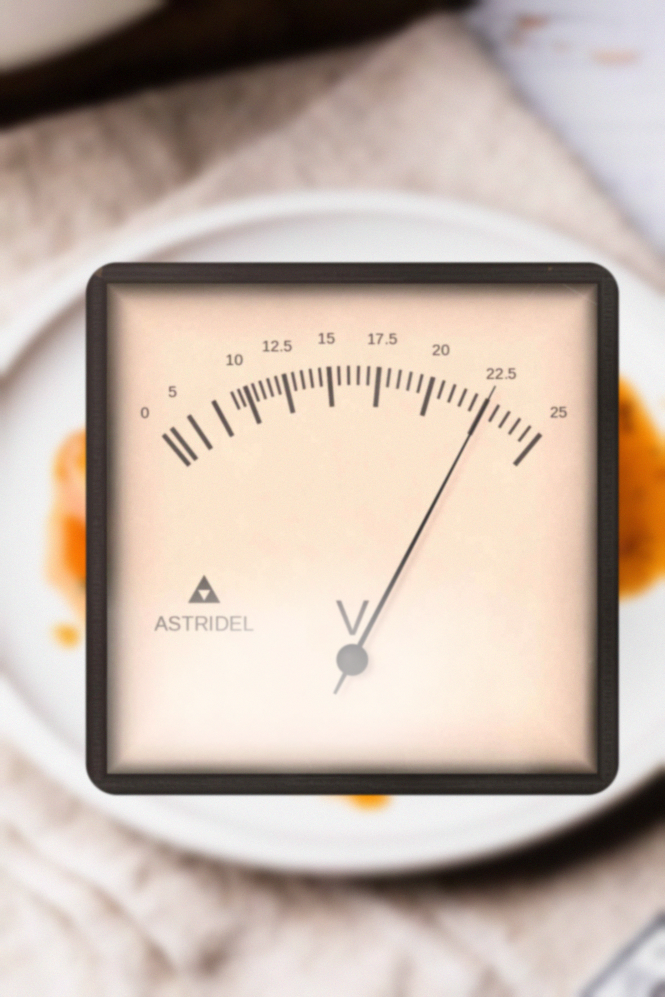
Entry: 22.5,V
